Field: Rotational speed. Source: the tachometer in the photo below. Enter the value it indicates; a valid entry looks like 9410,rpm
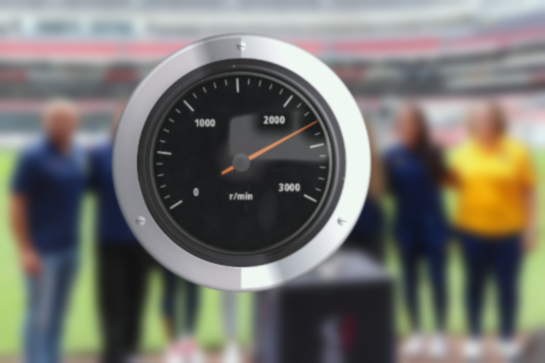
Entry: 2300,rpm
